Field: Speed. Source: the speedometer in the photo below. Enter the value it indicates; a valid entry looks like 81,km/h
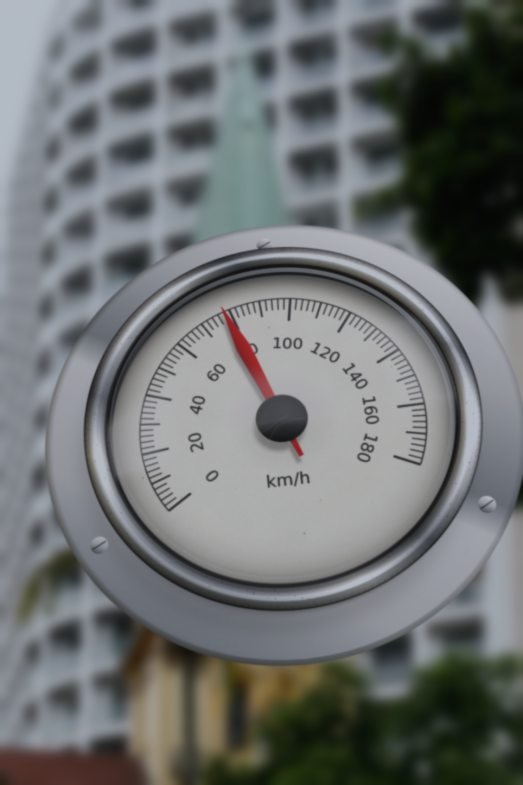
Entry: 78,km/h
